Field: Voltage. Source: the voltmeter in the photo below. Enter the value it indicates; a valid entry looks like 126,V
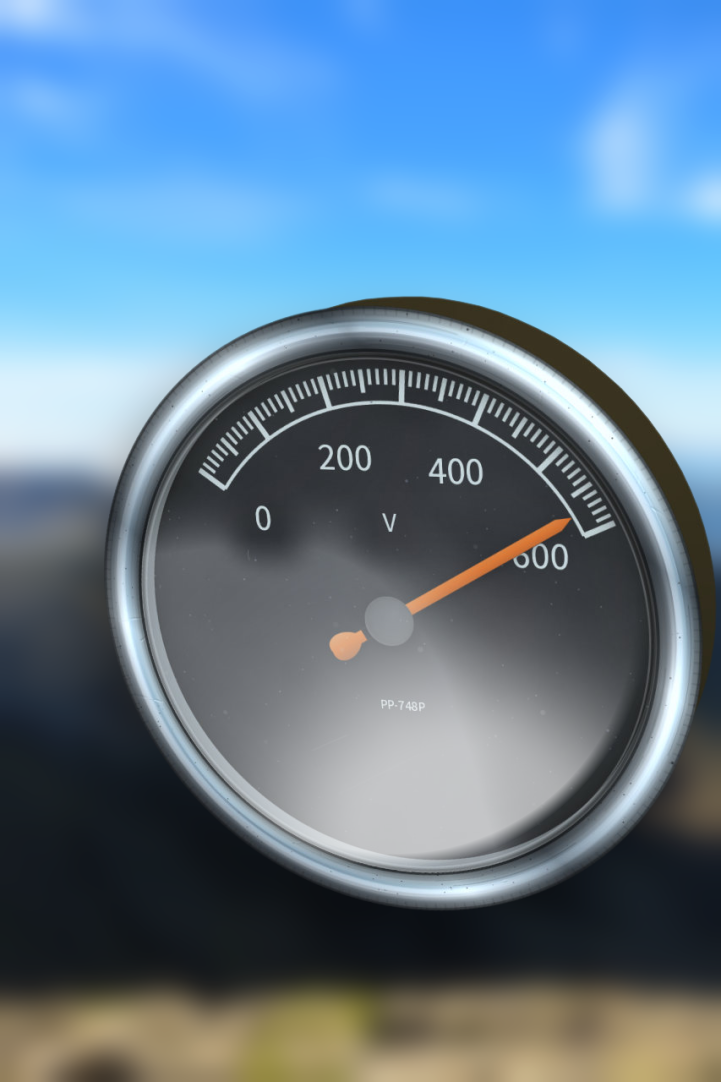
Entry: 570,V
